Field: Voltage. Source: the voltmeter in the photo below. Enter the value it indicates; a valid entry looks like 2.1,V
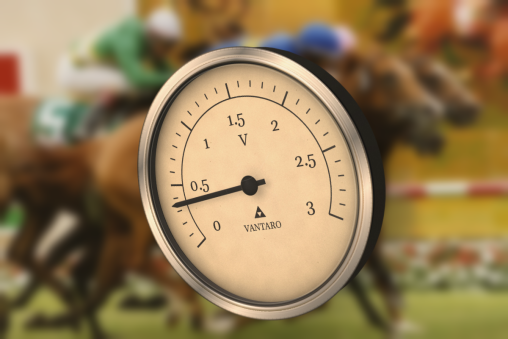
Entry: 0.35,V
